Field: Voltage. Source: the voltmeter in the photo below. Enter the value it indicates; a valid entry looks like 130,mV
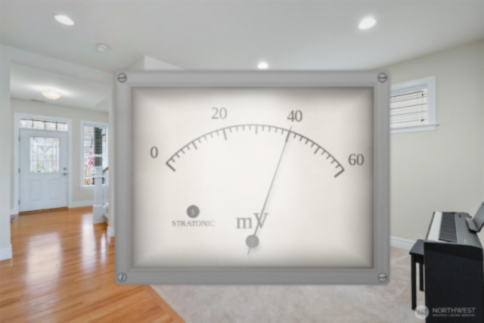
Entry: 40,mV
